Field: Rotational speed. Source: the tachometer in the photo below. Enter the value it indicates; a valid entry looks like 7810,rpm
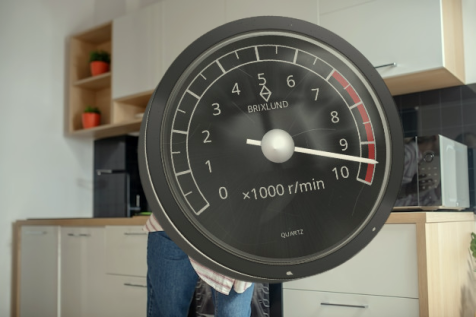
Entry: 9500,rpm
